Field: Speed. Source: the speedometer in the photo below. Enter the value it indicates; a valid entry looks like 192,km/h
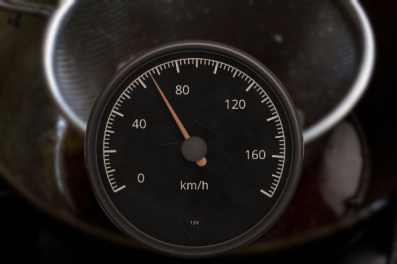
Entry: 66,km/h
